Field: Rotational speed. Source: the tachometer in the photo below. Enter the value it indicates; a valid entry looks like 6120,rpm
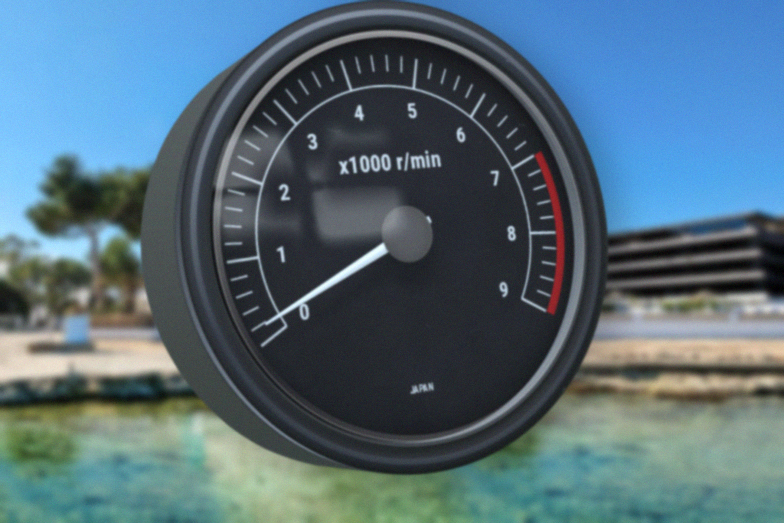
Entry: 200,rpm
